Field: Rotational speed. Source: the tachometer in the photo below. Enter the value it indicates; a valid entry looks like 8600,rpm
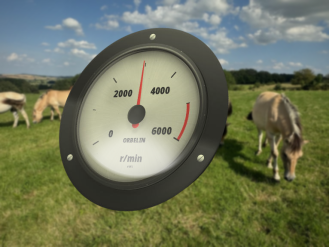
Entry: 3000,rpm
